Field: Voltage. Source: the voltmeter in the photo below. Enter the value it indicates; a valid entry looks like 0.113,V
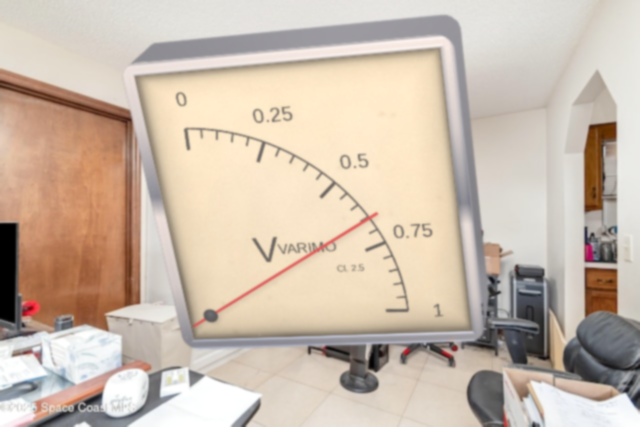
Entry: 0.65,V
